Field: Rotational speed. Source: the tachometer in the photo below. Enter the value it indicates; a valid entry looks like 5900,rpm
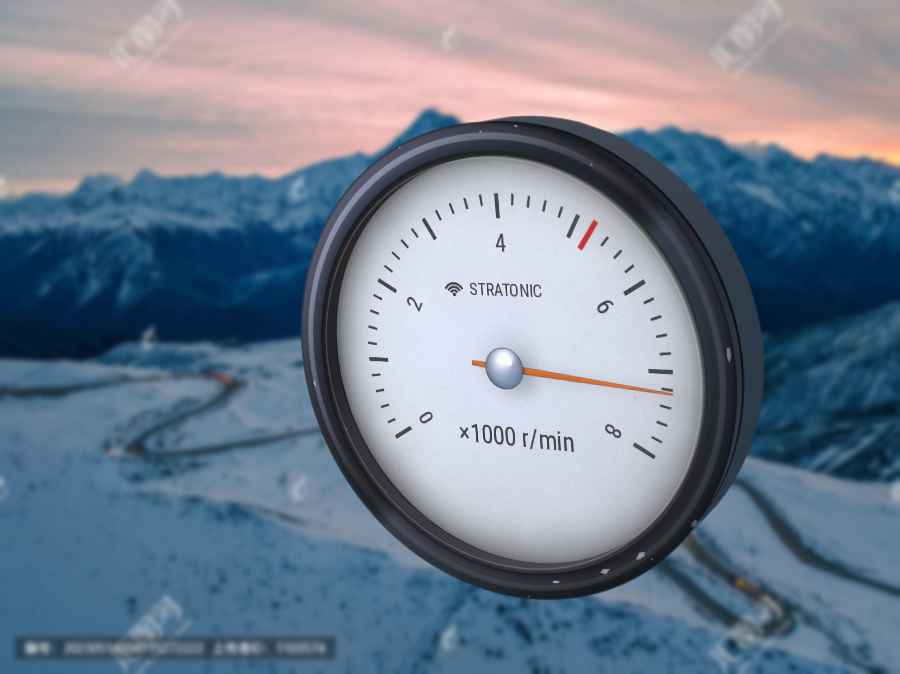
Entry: 7200,rpm
